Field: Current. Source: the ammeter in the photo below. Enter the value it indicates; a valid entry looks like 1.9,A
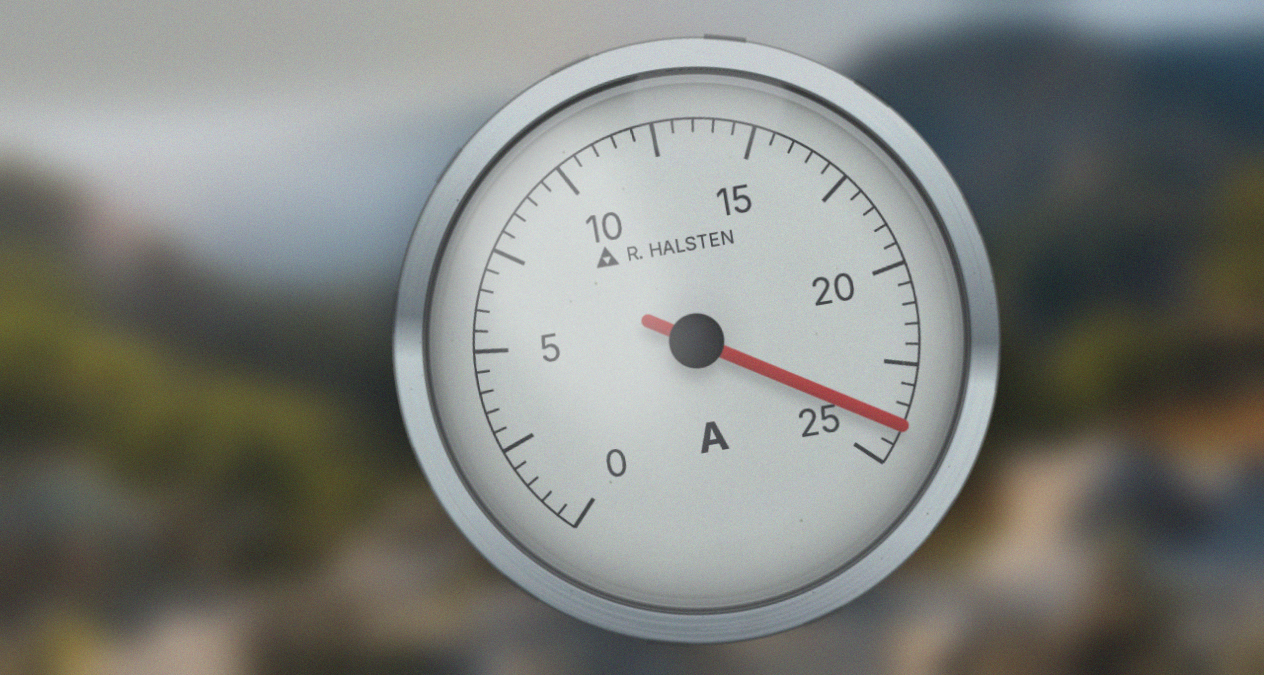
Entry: 24,A
